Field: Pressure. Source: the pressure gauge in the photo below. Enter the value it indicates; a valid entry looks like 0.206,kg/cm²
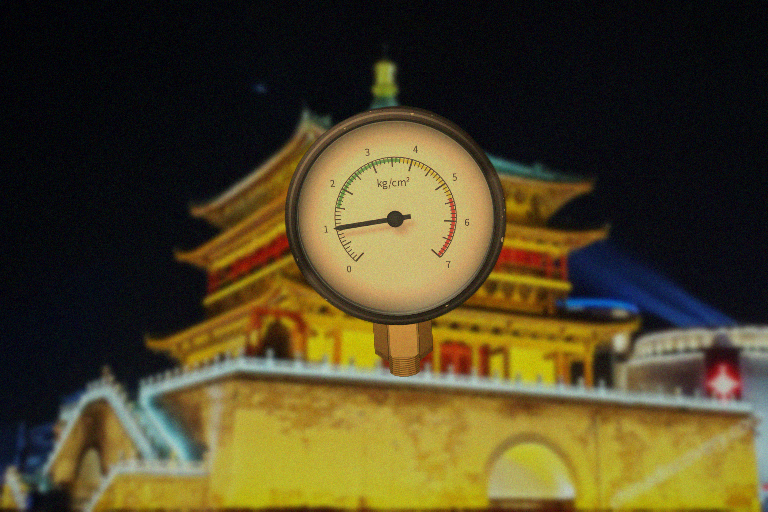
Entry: 1,kg/cm²
